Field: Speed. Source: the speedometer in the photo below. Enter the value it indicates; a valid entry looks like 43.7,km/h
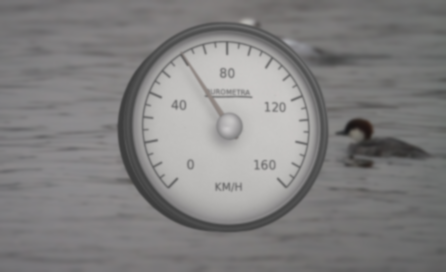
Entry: 60,km/h
